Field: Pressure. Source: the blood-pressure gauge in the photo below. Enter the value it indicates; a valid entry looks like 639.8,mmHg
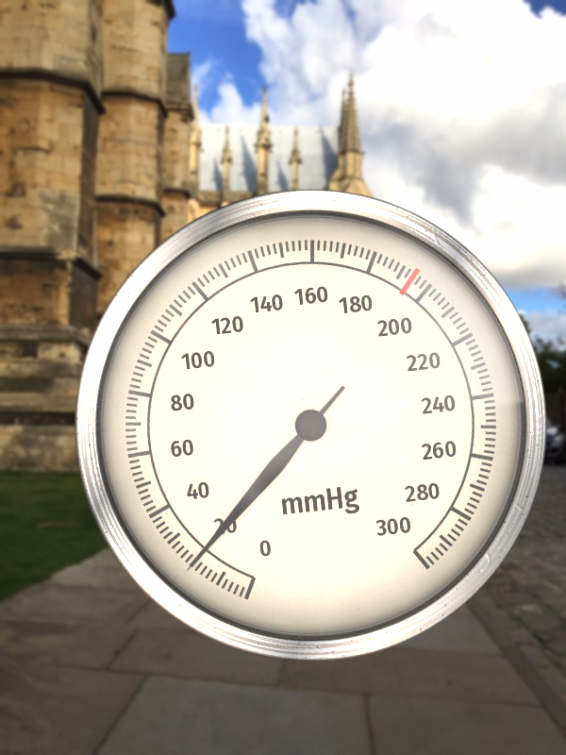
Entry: 20,mmHg
